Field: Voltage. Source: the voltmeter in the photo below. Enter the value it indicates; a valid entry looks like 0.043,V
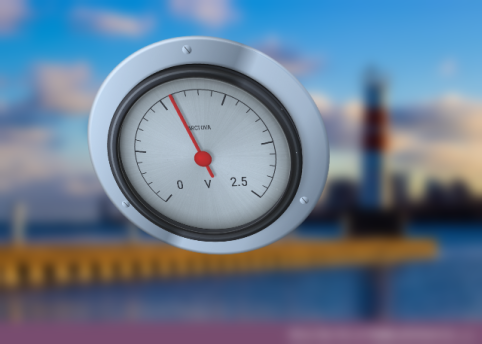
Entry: 1.1,V
